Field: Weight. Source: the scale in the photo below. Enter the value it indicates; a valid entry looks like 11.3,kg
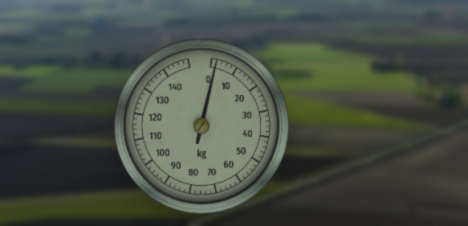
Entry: 2,kg
